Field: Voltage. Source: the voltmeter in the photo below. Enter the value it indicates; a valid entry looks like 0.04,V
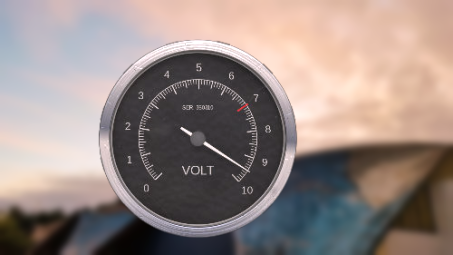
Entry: 9.5,V
